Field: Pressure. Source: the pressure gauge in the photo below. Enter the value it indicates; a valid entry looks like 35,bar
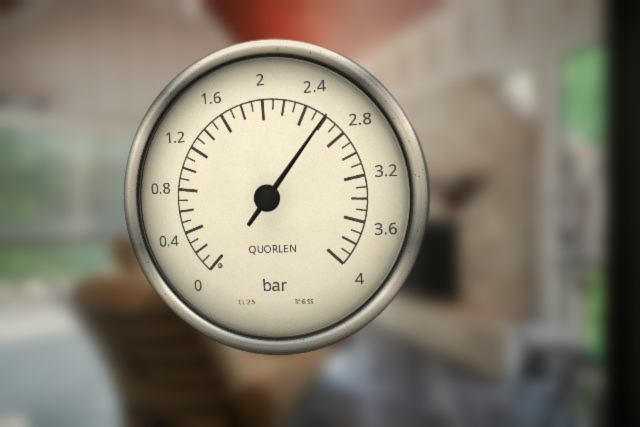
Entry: 2.6,bar
